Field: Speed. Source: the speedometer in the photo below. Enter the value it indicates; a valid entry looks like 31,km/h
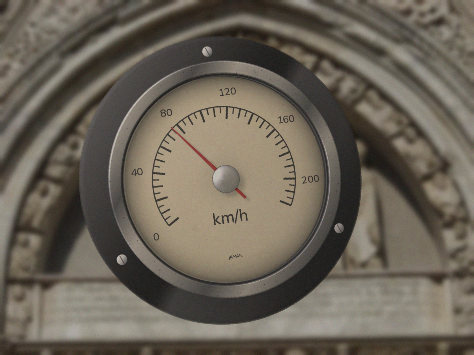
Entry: 75,km/h
